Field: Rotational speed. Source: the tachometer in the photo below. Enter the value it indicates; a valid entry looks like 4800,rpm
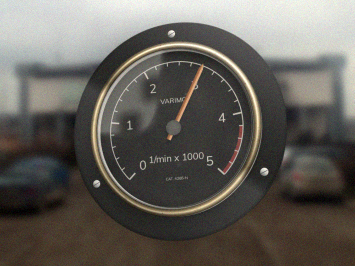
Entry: 3000,rpm
